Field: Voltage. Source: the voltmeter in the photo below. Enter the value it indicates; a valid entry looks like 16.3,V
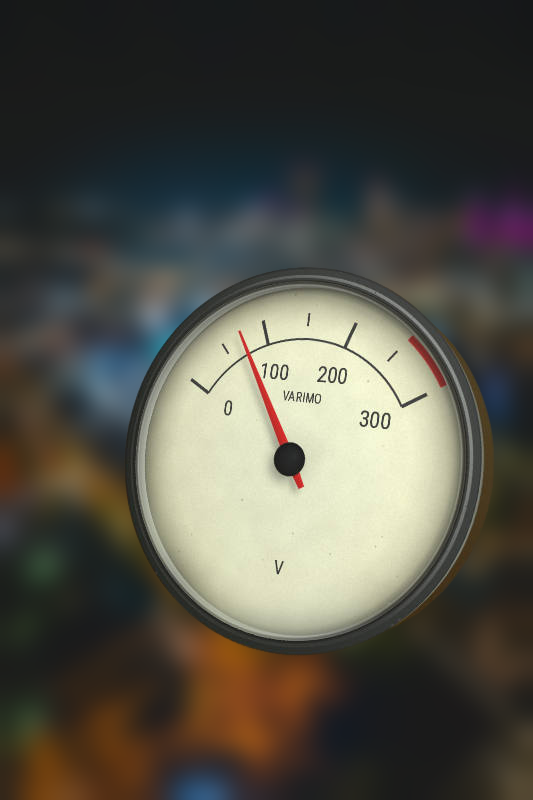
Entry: 75,V
